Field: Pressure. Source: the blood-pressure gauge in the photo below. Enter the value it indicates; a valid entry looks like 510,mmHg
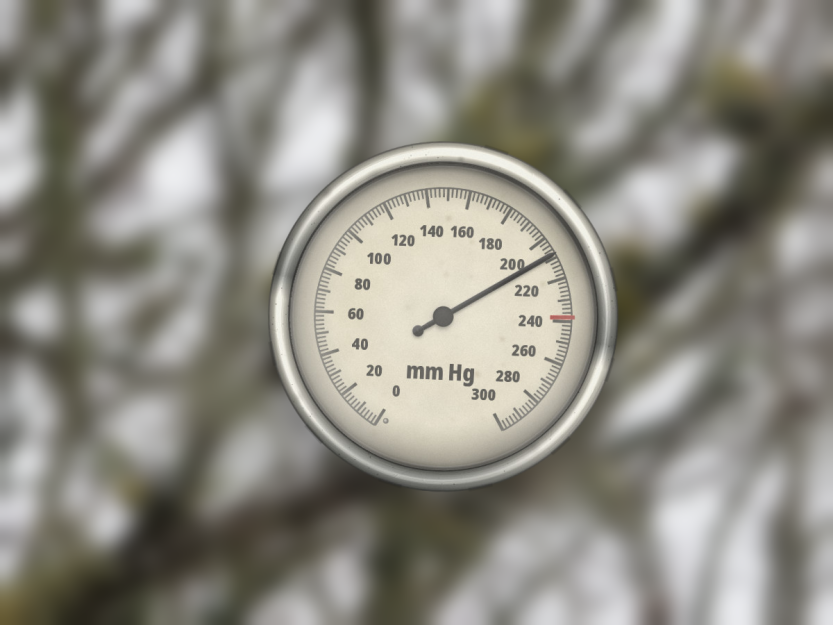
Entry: 208,mmHg
